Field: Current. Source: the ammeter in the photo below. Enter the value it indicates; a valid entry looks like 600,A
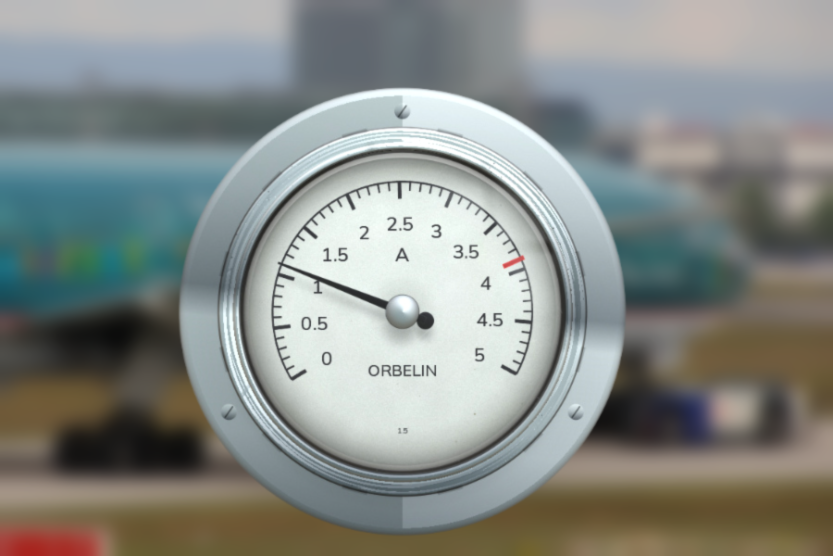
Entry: 1.1,A
